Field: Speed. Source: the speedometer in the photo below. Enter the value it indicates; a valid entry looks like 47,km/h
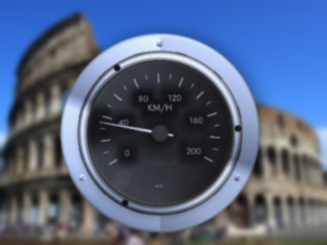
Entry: 35,km/h
